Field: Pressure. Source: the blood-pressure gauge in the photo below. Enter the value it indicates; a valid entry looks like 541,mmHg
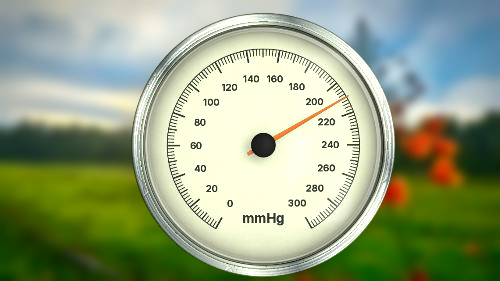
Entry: 210,mmHg
